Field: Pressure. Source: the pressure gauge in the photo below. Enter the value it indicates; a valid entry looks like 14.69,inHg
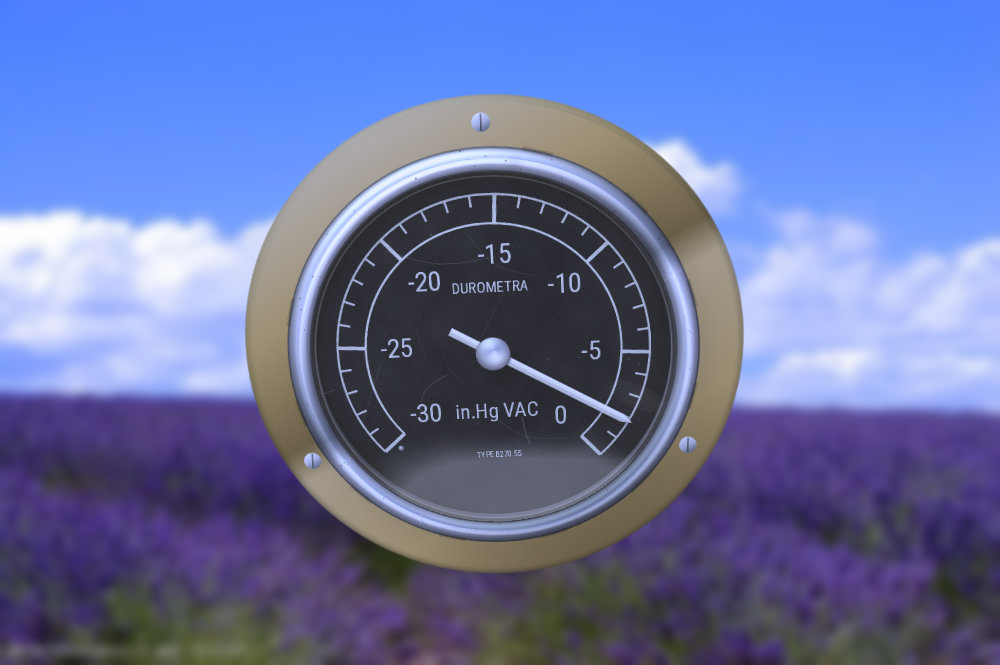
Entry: -2,inHg
